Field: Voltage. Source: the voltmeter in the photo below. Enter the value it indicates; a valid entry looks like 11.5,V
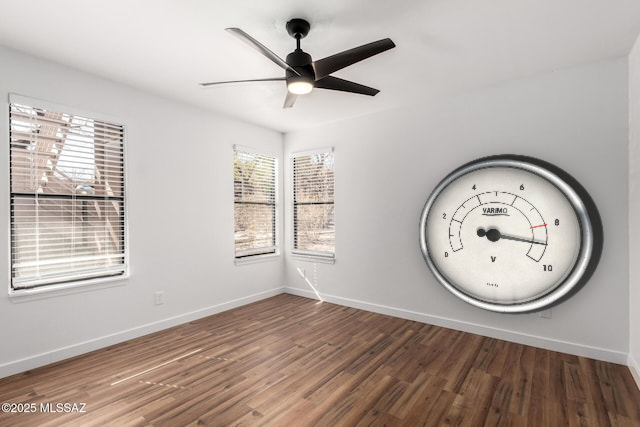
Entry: 9,V
